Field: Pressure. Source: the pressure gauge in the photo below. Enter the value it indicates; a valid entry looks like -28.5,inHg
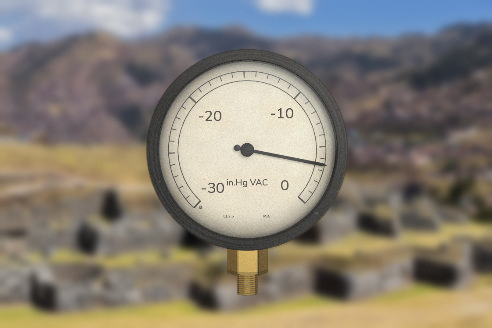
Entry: -3.5,inHg
